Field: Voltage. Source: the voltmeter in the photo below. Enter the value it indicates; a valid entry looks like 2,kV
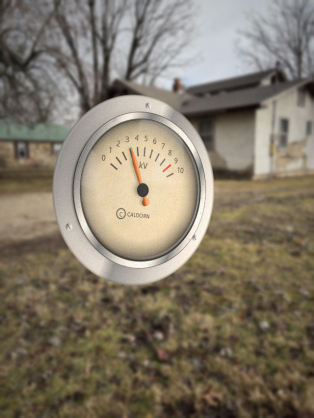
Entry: 3,kV
